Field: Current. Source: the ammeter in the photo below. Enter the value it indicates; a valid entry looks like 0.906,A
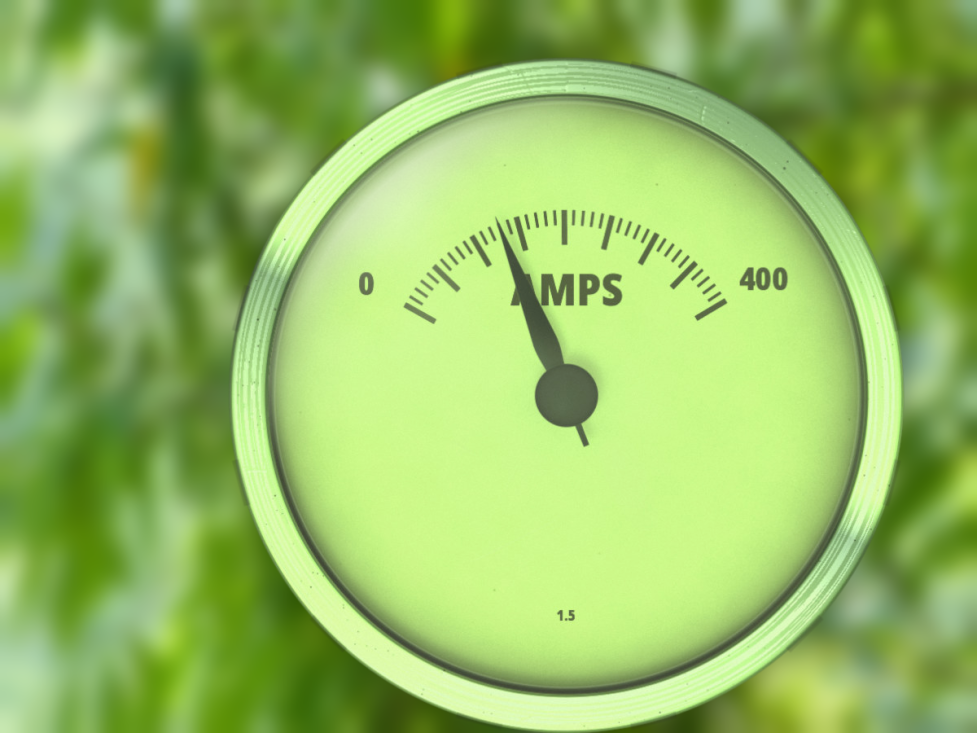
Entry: 130,A
